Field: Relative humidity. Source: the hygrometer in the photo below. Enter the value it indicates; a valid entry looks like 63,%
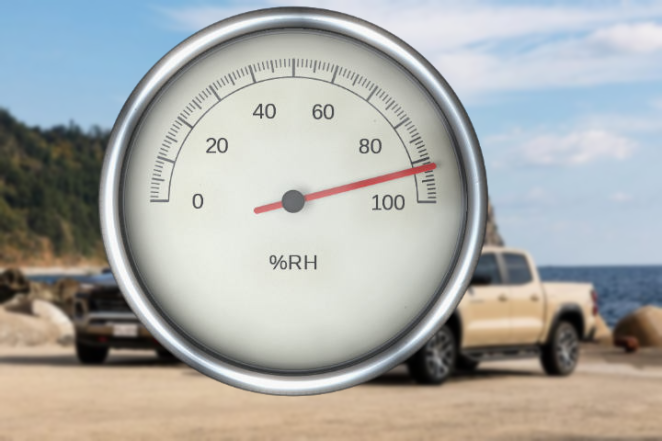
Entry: 92,%
